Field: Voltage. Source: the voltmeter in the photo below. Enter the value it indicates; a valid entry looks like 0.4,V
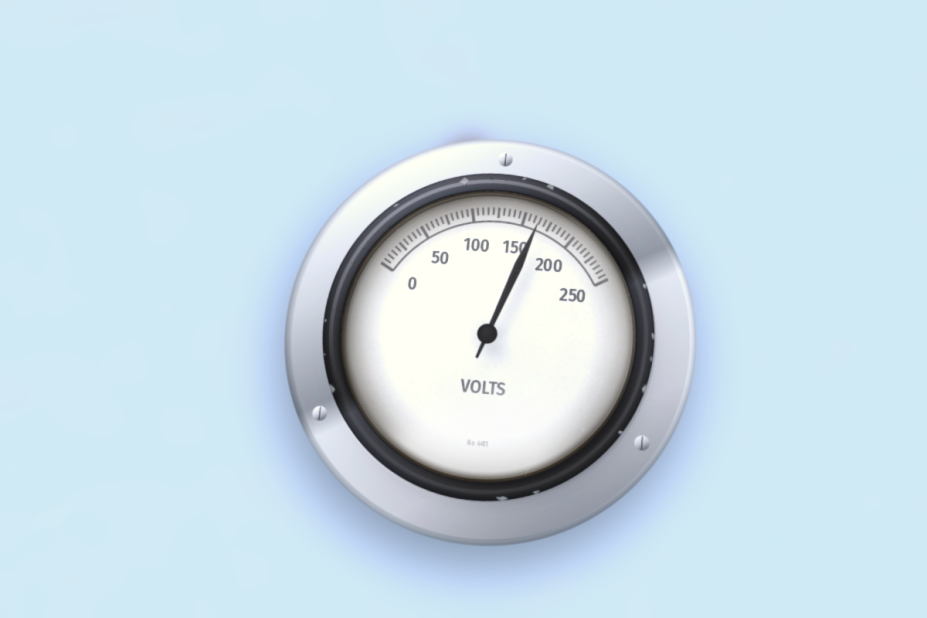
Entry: 165,V
